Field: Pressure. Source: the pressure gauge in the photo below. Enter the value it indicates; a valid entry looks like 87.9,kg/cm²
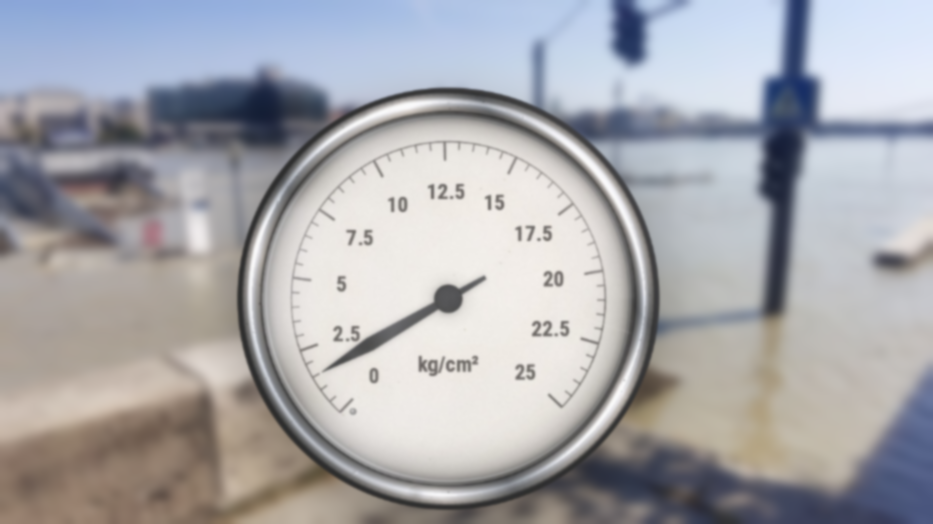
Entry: 1.5,kg/cm²
